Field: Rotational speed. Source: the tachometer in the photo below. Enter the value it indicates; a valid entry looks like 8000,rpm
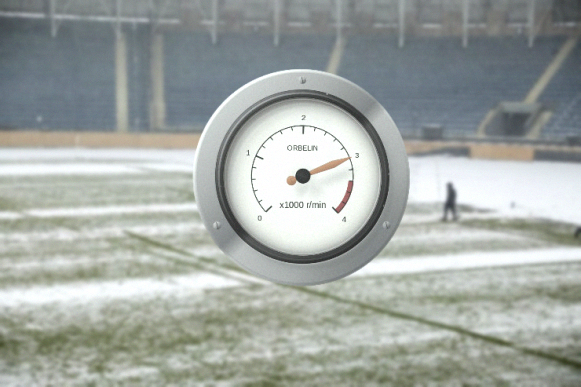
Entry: 3000,rpm
